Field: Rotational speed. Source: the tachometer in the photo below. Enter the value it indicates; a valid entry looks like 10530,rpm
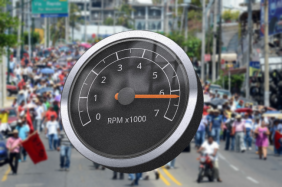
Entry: 6250,rpm
